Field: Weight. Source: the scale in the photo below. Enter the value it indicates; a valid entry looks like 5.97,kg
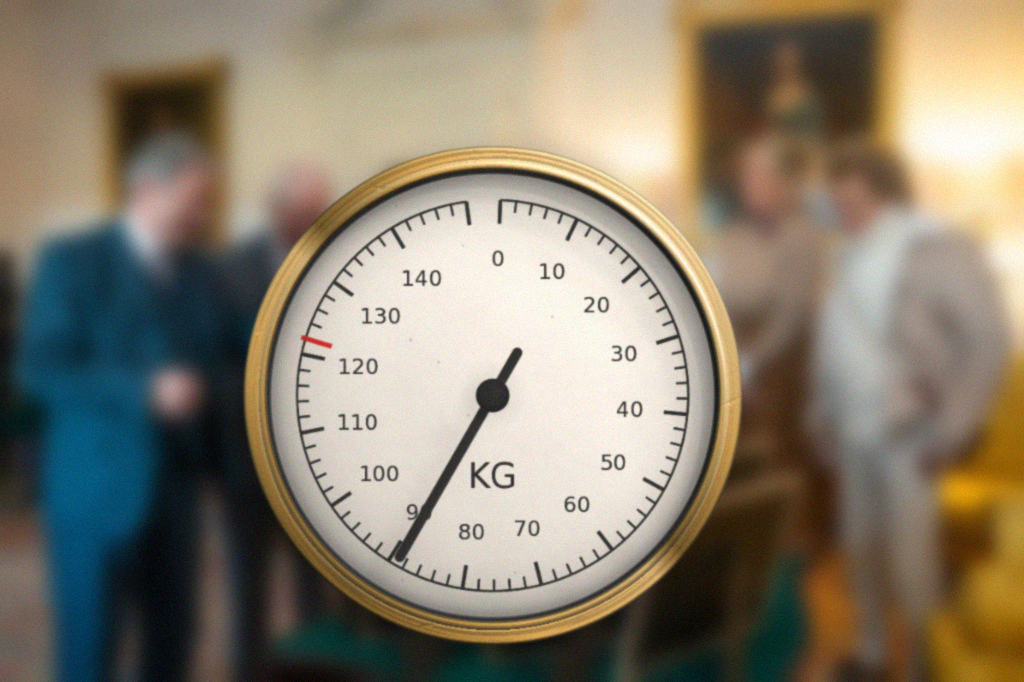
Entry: 89,kg
